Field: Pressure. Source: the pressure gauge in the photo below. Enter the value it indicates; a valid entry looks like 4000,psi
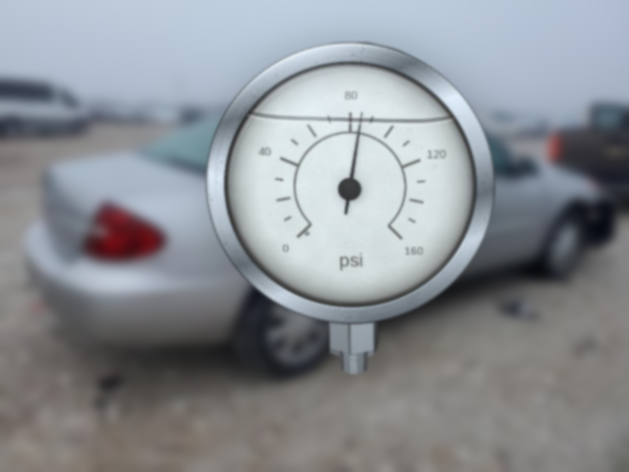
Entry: 85,psi
